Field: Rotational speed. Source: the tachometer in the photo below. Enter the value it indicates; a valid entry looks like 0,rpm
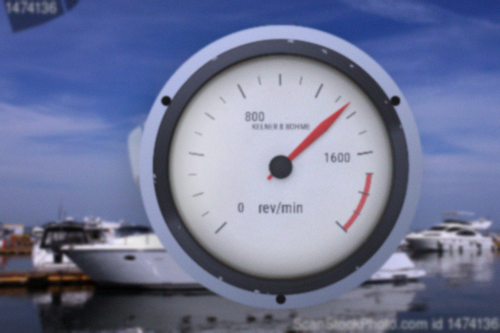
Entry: 1350,rpm
